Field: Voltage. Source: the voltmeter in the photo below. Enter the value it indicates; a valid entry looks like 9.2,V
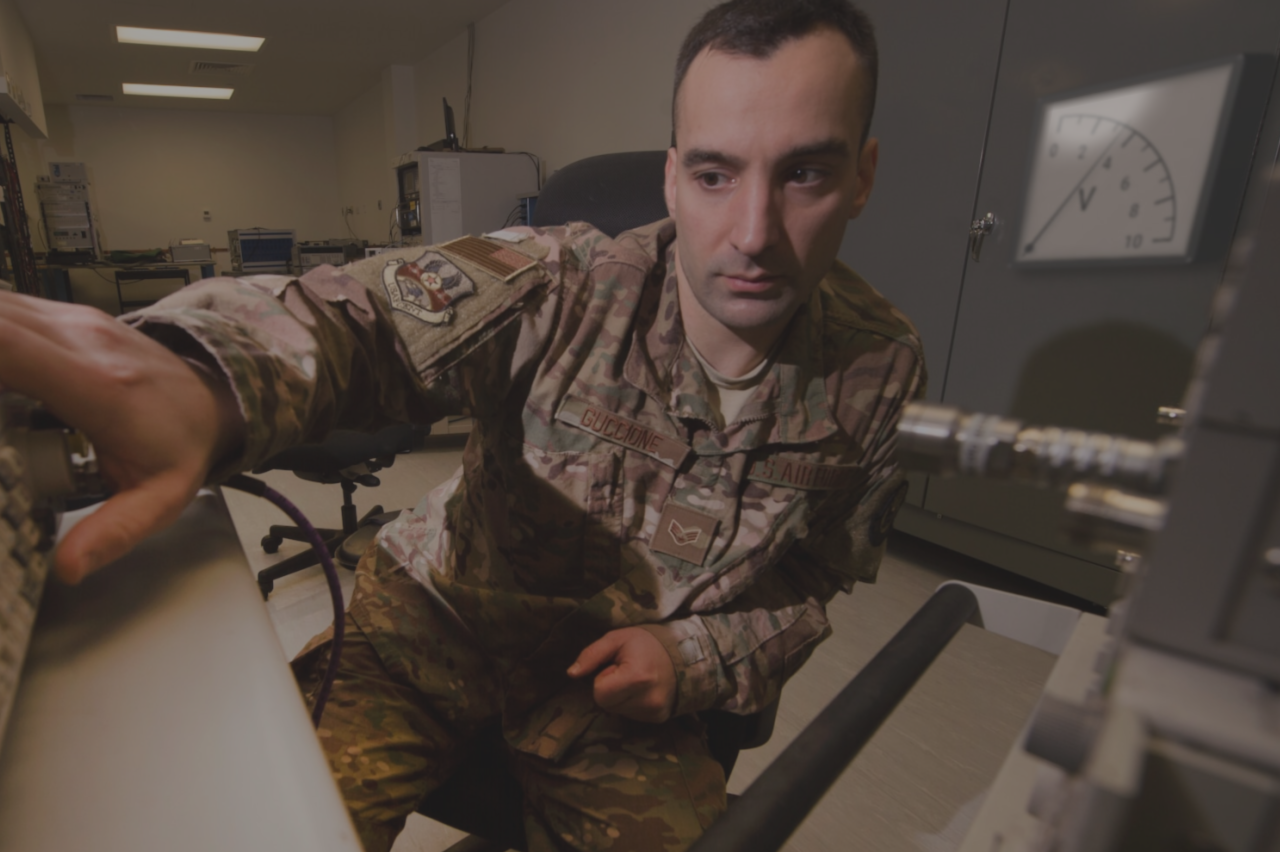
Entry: 3.5,V
